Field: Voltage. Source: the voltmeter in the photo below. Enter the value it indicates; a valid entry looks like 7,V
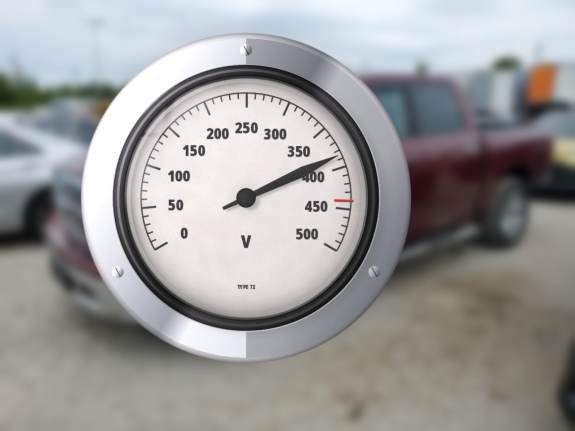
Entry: 385,V
